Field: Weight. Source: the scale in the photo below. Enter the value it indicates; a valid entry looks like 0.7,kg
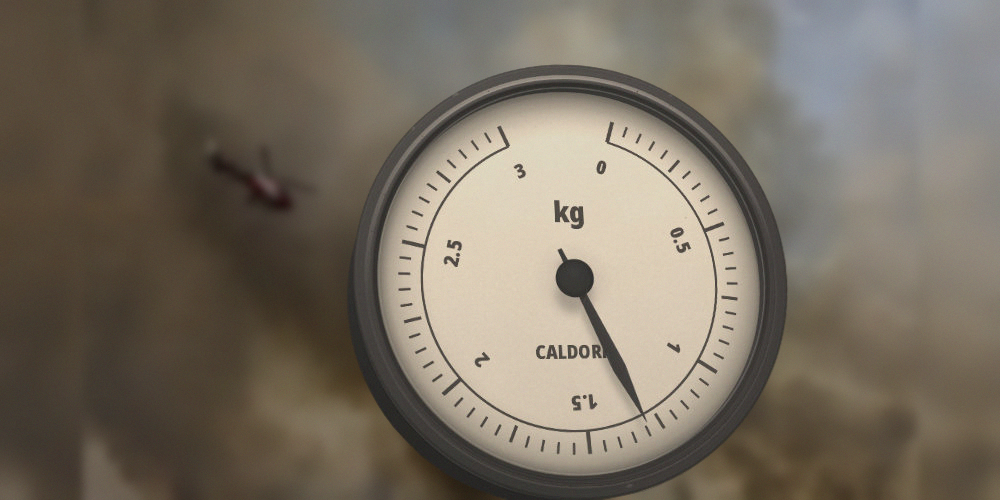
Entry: 1.3,kg
